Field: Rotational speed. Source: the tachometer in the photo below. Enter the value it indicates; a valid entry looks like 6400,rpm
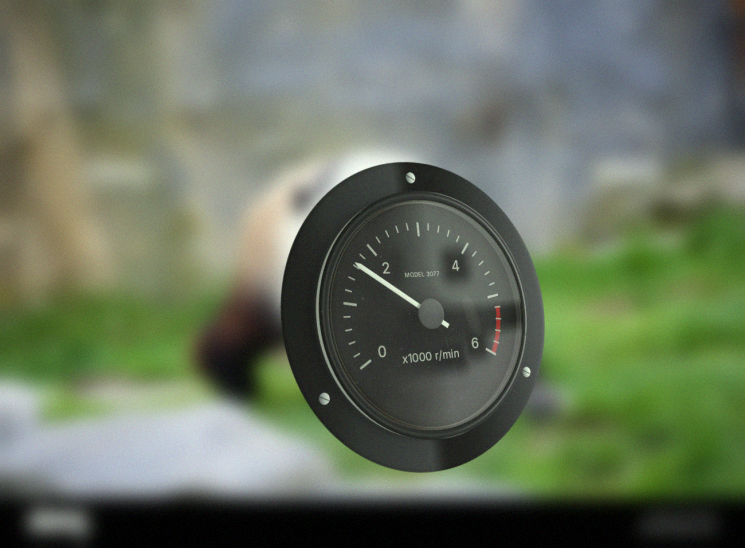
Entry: 1600,rpm
